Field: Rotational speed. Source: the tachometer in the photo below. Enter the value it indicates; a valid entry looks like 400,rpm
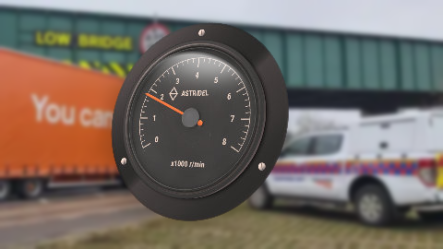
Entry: 1800,rpm
